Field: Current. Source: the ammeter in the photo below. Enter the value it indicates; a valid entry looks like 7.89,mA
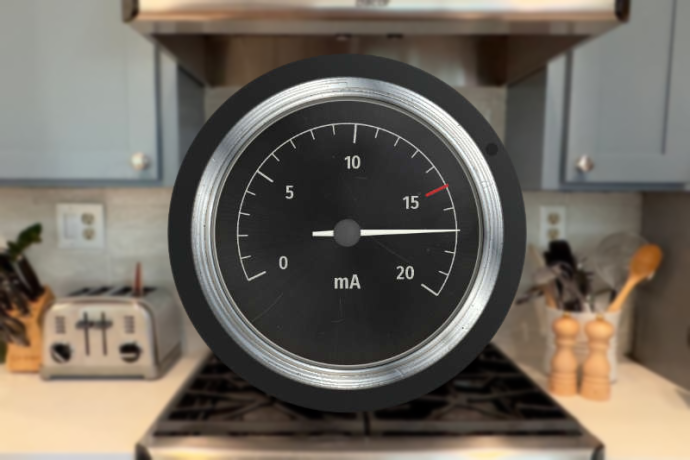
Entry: 17,mA
